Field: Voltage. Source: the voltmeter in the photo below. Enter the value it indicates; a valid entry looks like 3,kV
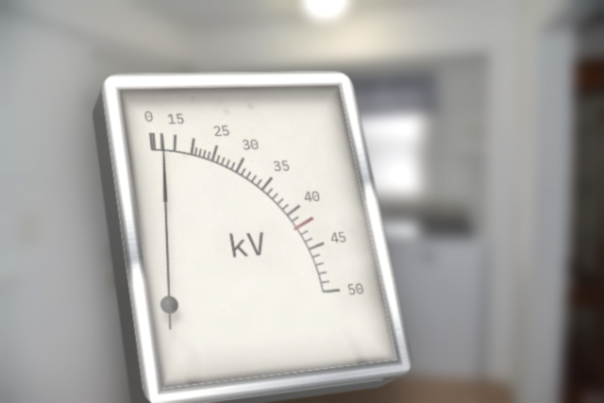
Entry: 10,kV
